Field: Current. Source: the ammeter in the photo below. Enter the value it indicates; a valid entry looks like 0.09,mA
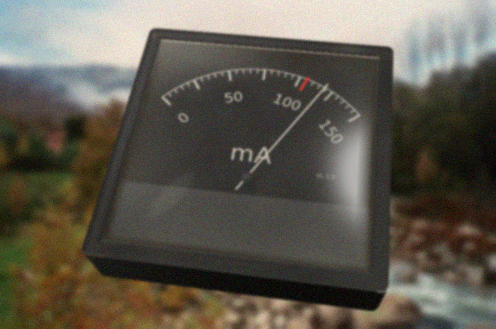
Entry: 120,mA
